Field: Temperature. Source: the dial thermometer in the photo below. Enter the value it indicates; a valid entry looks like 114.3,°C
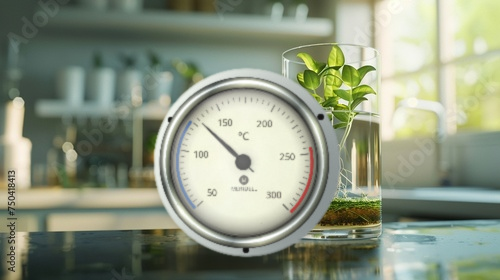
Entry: 130,°C
